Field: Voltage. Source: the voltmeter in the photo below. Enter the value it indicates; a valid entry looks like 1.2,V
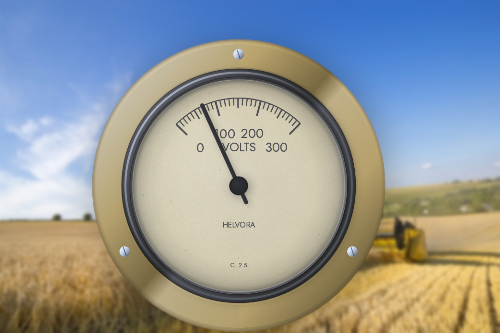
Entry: 70,V
